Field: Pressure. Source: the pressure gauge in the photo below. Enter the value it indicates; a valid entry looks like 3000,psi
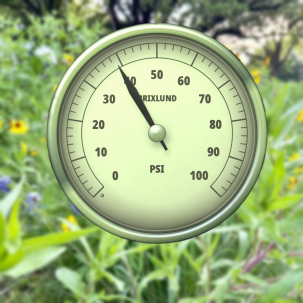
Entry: 39,psi
